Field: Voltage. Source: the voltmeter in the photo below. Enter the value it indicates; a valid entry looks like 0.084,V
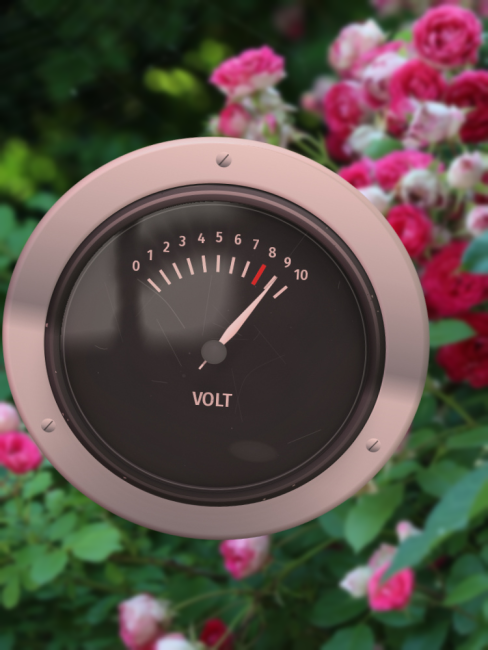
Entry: 9,V
